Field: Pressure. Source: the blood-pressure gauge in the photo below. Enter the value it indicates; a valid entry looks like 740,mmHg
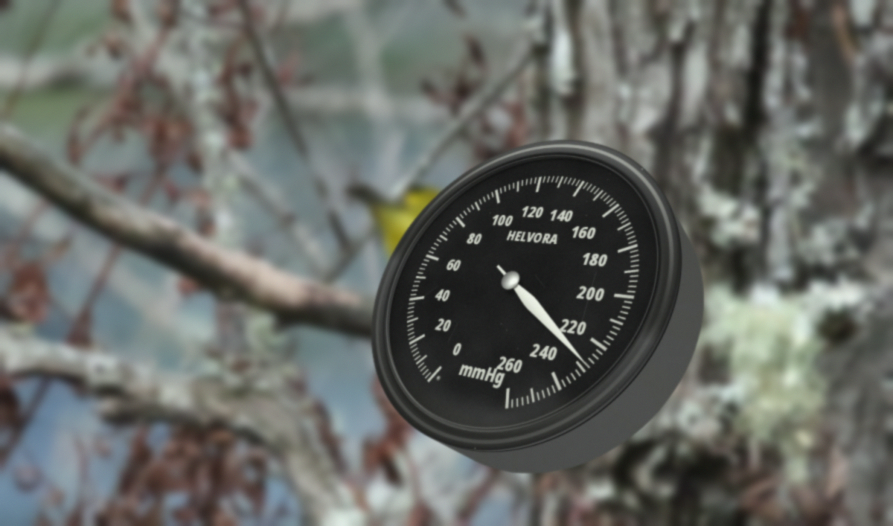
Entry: 228,mmHg
